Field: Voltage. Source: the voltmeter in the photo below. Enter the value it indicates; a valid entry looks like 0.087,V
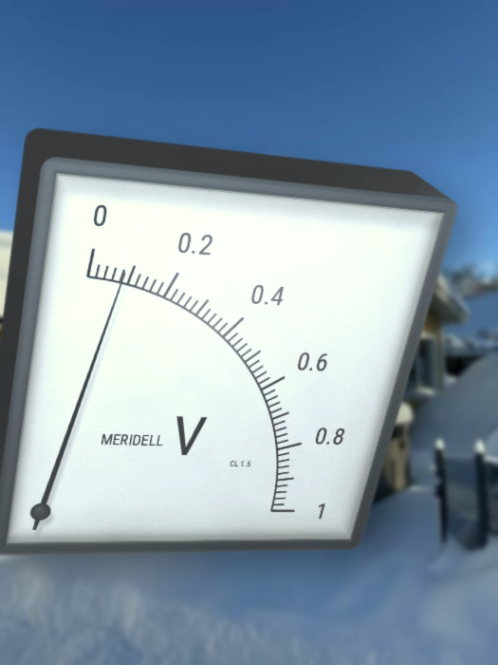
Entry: 0.08,V
